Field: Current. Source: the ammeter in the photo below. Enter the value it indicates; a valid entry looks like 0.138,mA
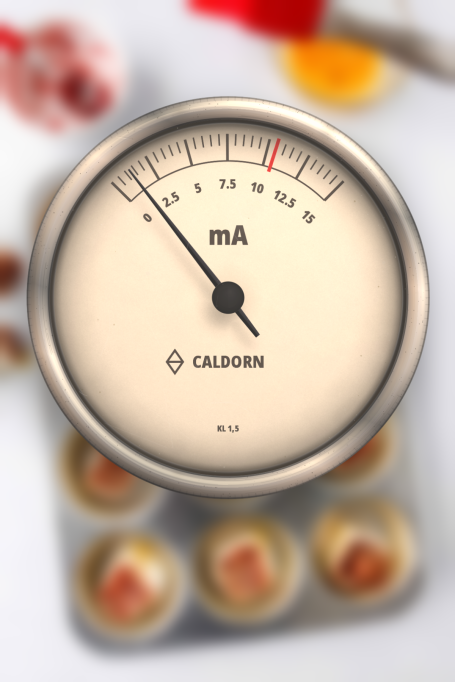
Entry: 1.25,mA
